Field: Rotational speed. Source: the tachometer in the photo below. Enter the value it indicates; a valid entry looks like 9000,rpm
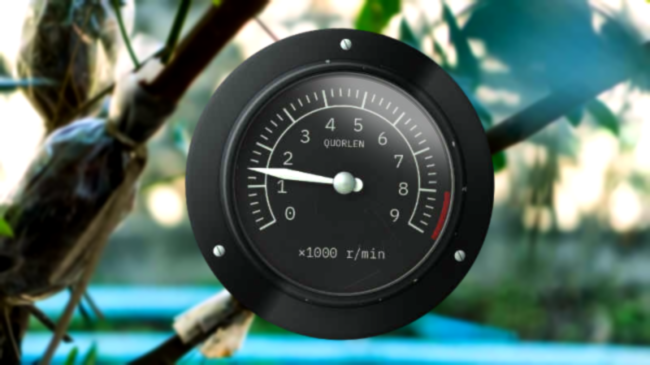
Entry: 1400,rpm
